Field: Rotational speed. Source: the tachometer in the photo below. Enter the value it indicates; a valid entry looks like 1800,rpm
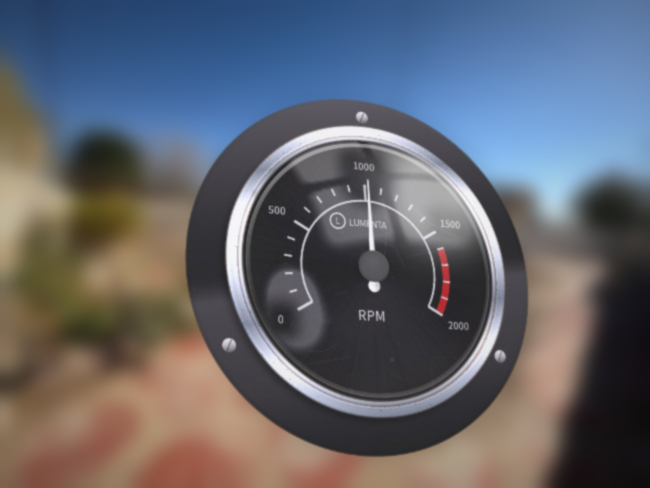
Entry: 1000,rpm
